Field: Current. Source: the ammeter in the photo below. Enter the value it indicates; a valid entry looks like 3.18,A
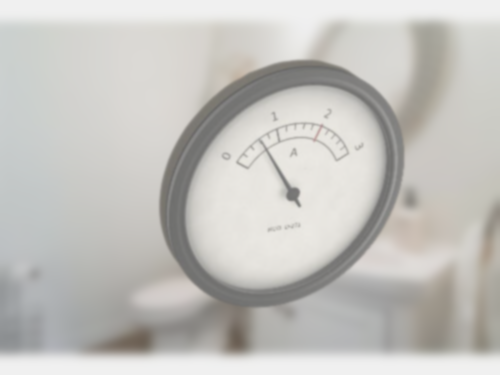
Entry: 0.6,A
